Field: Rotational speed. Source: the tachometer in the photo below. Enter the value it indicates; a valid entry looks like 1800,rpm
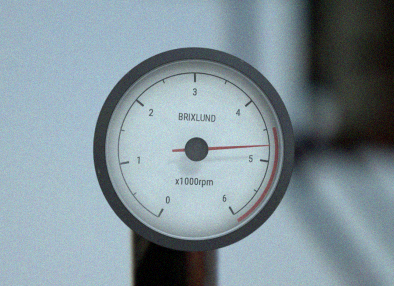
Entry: 4750,rpm
